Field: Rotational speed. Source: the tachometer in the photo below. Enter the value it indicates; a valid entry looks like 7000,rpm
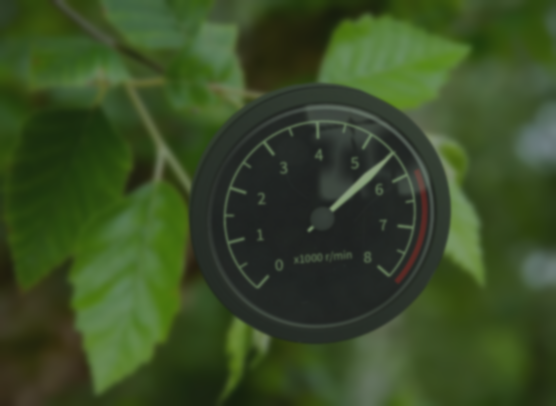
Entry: 5500,rpm
